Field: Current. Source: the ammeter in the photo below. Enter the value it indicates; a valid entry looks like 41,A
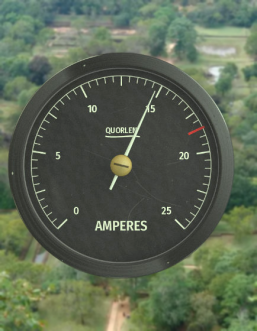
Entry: 14.75,A
